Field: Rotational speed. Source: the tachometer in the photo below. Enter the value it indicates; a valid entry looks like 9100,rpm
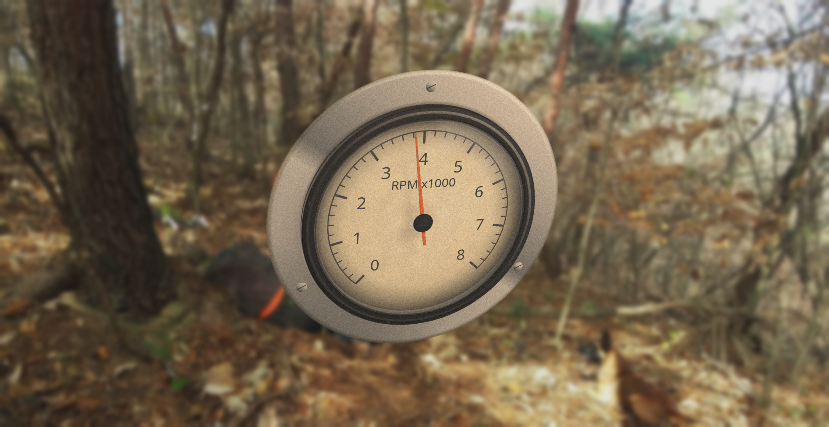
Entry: 3800,rpm
